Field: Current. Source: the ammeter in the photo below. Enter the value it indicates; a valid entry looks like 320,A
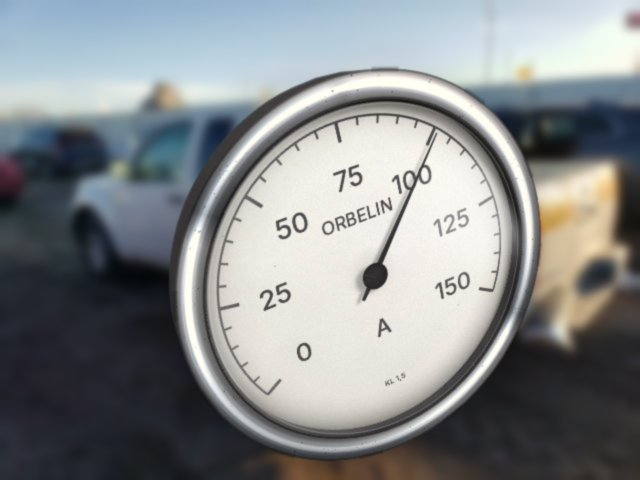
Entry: 100,A
